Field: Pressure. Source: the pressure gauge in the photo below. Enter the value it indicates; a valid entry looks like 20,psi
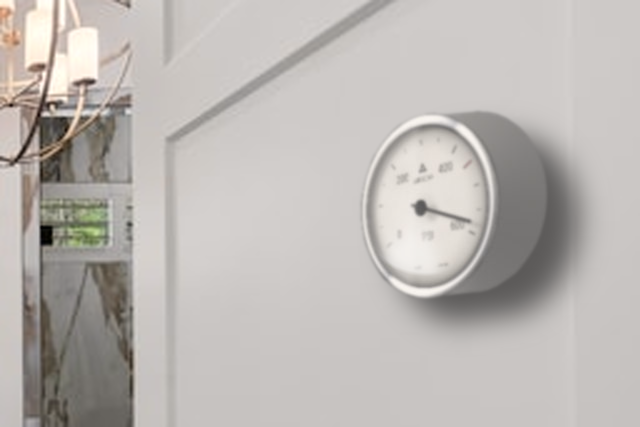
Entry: 575,psi
